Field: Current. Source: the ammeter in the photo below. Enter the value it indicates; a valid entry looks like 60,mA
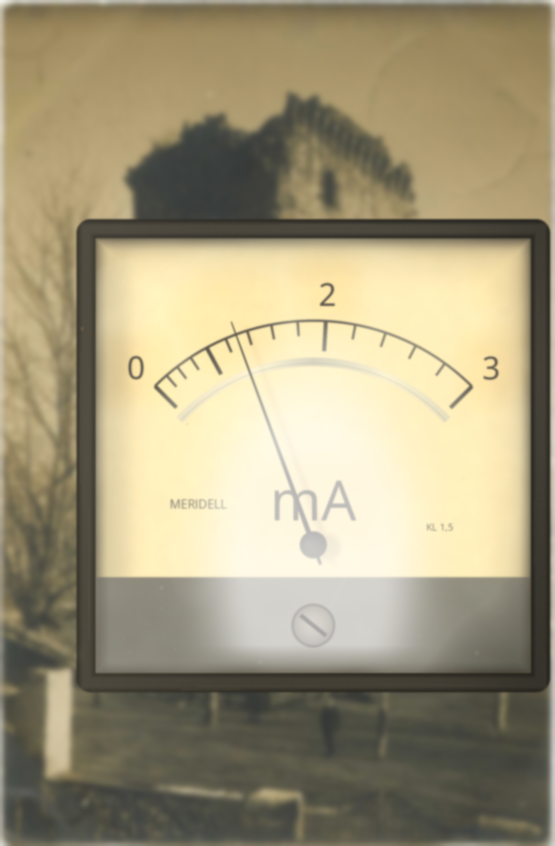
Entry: 1.3,mA
